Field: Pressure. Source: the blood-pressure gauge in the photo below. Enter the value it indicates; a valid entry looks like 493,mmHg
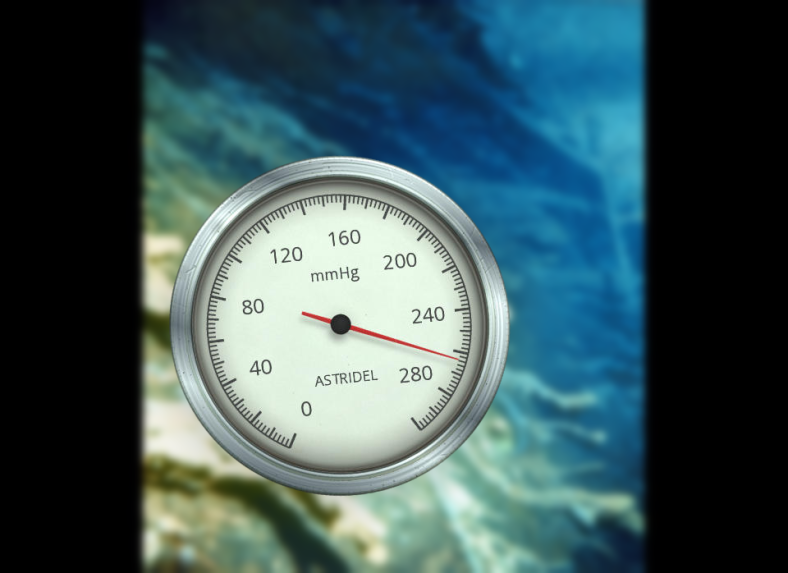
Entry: 264,mmHg
